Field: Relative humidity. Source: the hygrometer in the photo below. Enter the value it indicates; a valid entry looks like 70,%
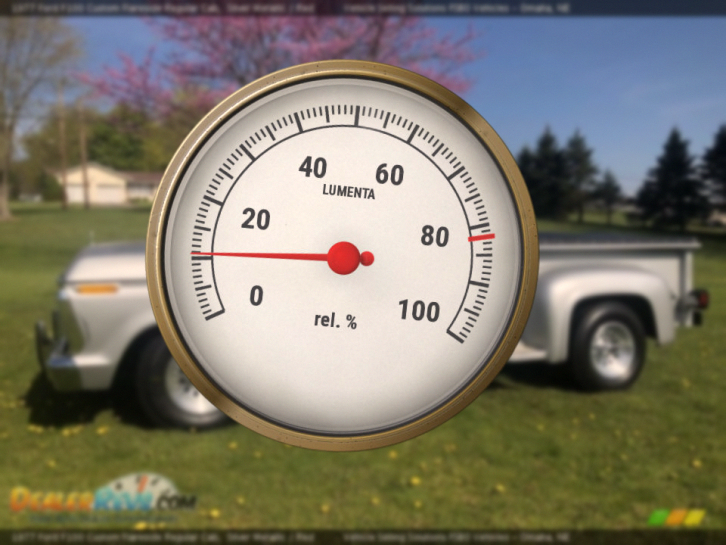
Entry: 11,%
